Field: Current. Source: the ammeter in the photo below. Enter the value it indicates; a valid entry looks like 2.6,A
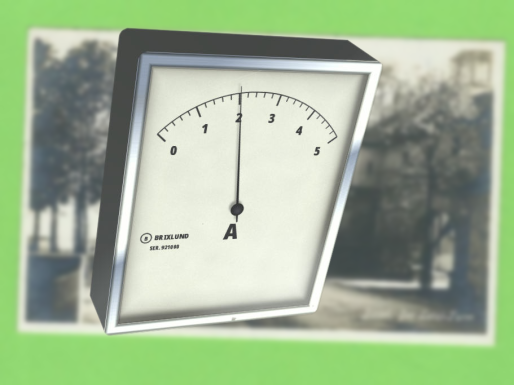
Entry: 2,A
